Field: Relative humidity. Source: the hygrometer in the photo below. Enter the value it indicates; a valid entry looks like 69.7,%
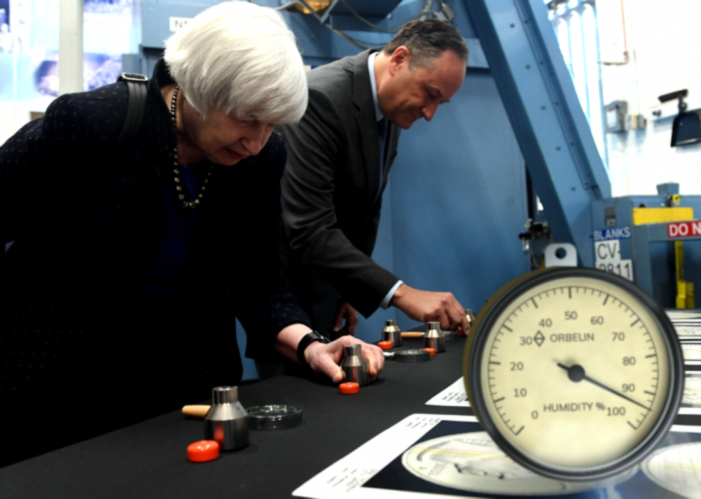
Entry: 94,%
